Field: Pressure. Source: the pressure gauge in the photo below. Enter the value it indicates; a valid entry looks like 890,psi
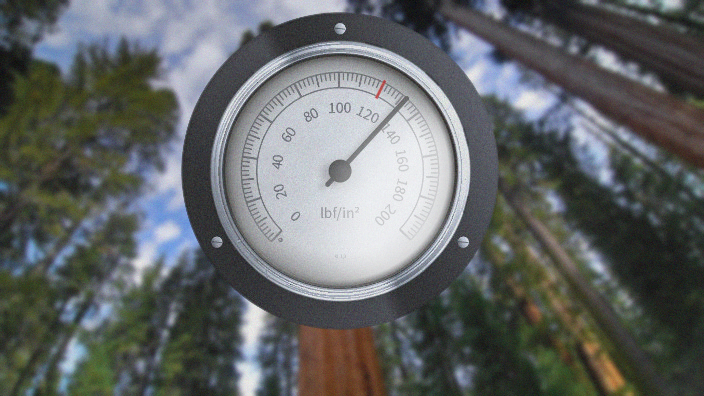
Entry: 132,psi
